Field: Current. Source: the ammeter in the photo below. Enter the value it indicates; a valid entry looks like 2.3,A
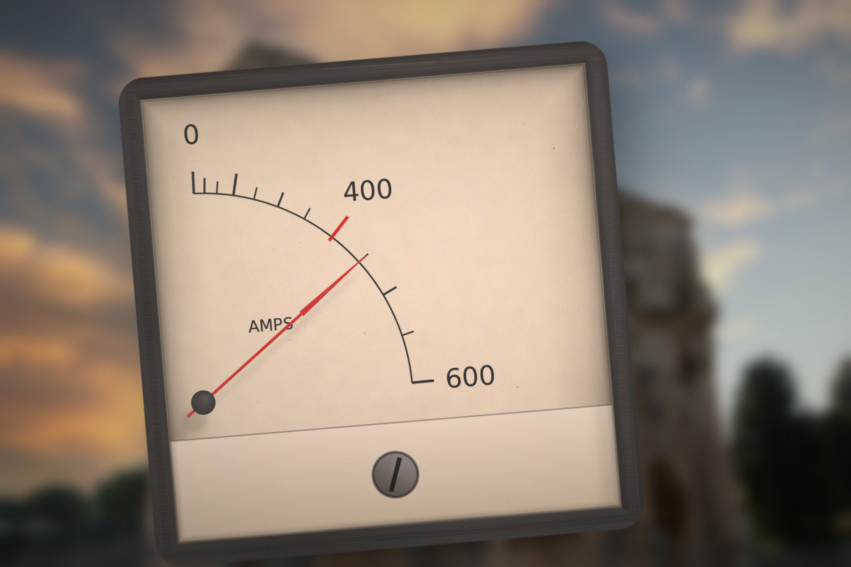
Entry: 450,A
